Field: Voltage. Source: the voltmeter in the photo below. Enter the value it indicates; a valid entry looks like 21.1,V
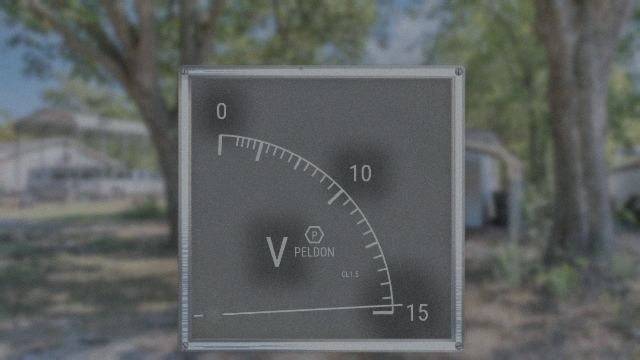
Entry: 14.75,V
